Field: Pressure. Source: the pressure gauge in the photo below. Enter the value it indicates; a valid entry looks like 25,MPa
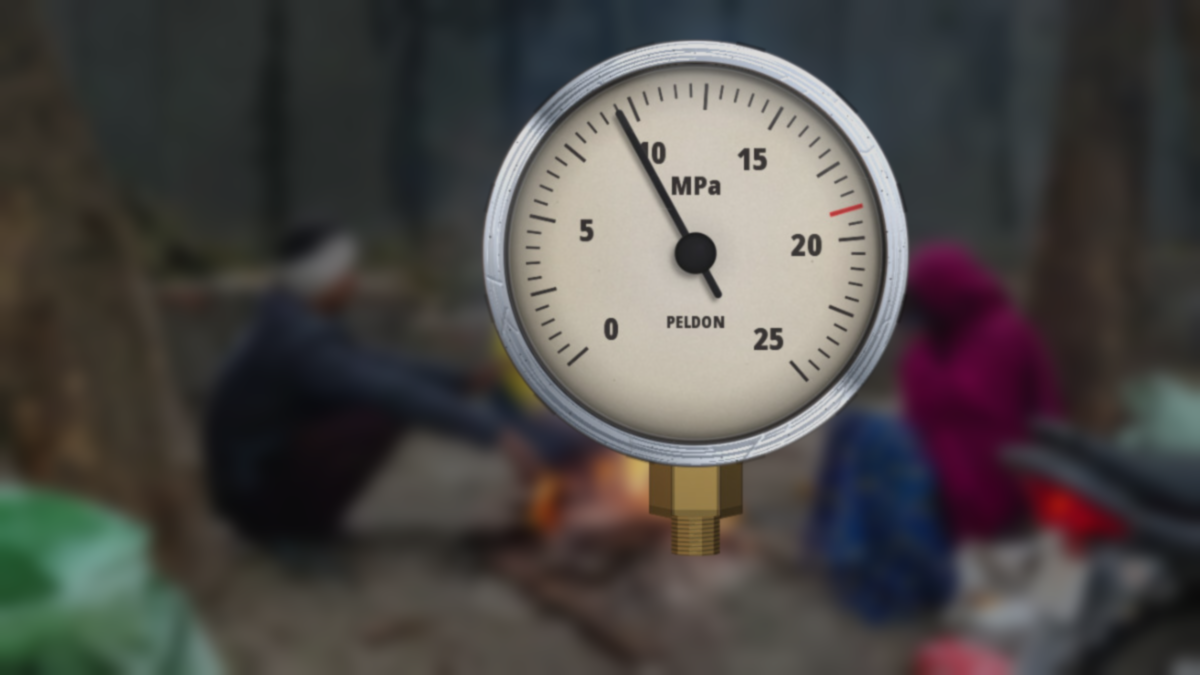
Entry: 9.5,MPa
